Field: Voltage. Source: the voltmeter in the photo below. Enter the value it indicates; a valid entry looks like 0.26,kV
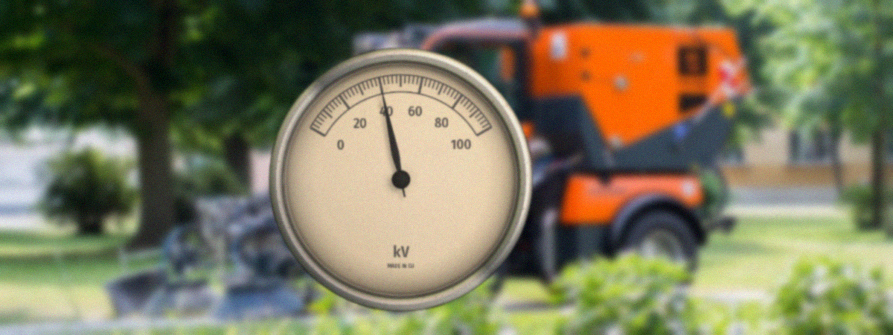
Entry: 40,kV
